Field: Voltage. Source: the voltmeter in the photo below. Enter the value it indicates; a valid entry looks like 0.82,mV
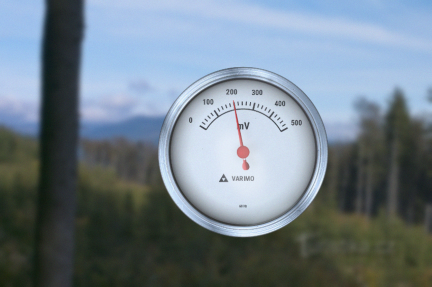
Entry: 200,mV
